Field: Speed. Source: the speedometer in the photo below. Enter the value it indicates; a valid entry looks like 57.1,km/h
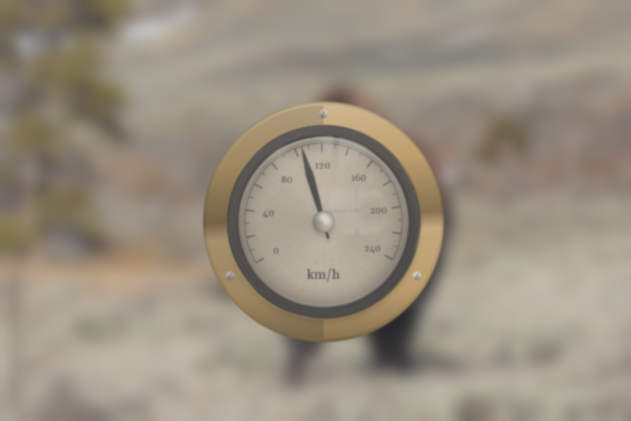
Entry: 105,km/h
